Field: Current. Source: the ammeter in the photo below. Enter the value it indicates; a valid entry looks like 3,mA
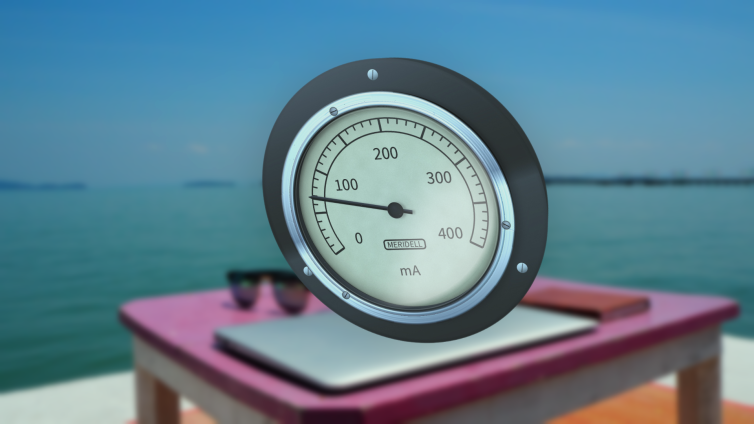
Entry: 70,mA
